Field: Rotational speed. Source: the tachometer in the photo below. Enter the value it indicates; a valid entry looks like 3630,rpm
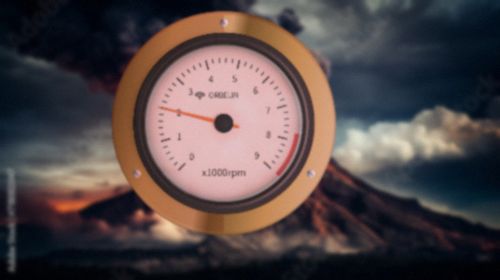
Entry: 2000,rpm
